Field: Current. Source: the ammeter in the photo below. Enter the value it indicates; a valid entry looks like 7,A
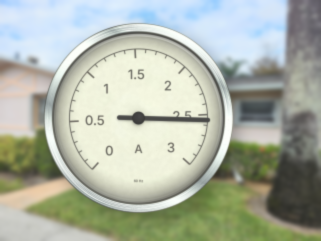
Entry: 2.55,A
